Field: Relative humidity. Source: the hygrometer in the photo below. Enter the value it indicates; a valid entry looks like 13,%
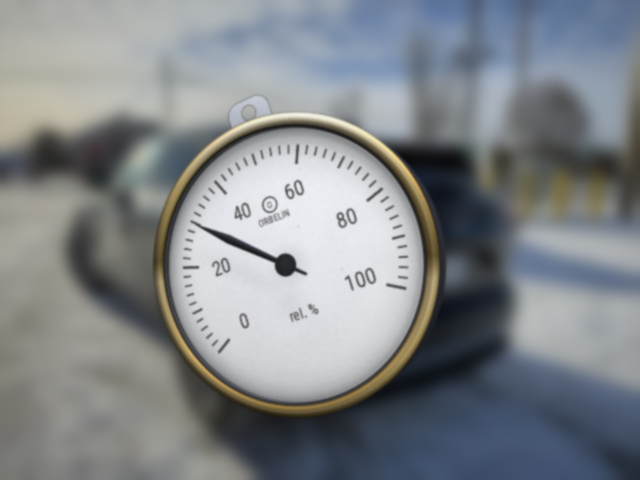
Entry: 30,%
